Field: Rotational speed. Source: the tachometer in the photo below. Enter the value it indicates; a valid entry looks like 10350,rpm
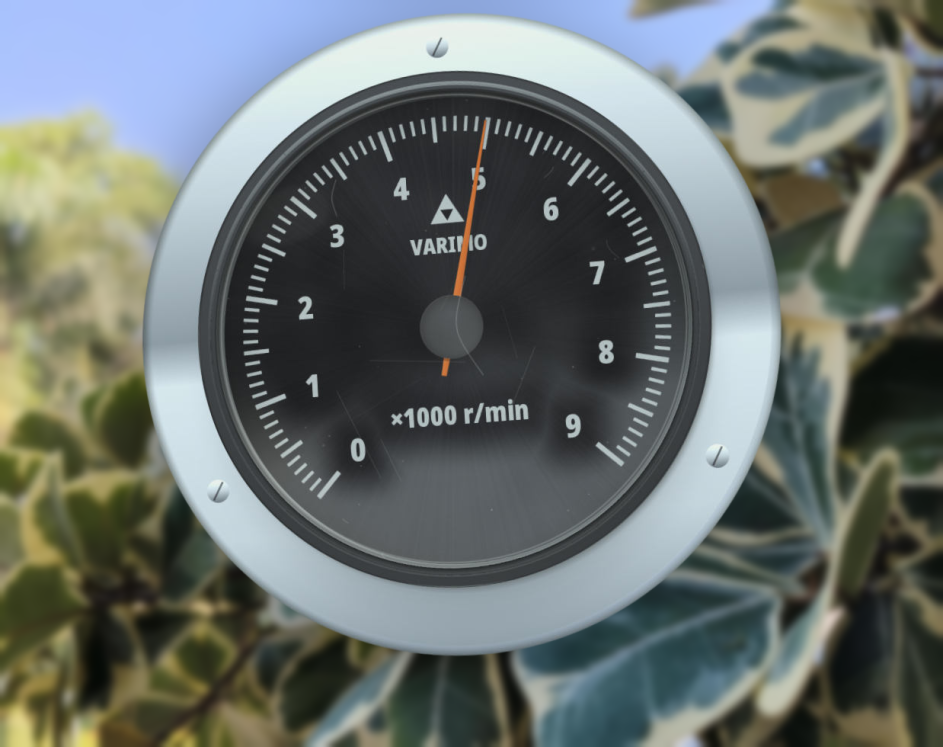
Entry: 5000,rpm
